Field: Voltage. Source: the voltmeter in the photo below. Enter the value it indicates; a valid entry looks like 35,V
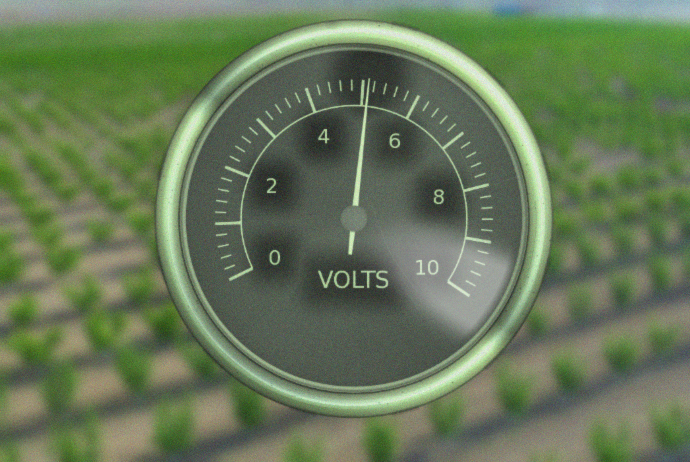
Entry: 5.1,V
